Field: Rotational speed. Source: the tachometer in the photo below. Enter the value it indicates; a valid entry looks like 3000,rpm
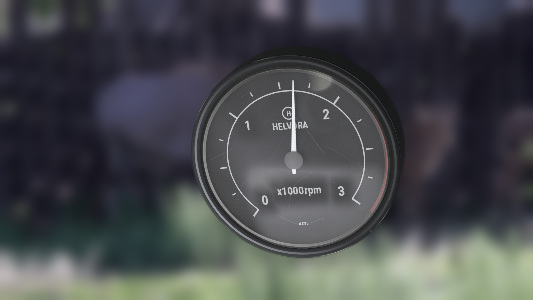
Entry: 1625,rpm
